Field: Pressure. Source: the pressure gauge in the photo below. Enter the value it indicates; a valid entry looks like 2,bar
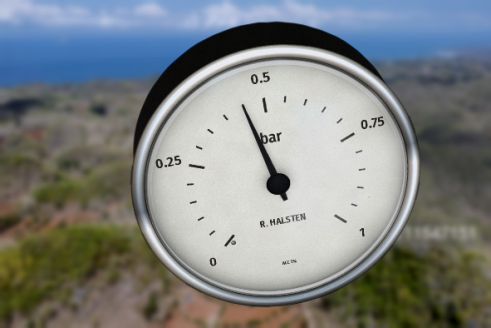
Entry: 0.45,bar
